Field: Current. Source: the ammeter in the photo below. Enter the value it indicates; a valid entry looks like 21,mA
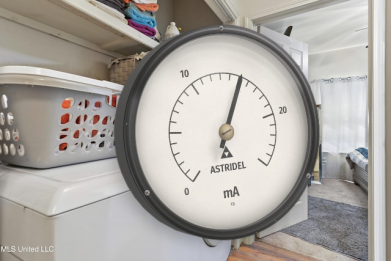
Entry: 15,mA
